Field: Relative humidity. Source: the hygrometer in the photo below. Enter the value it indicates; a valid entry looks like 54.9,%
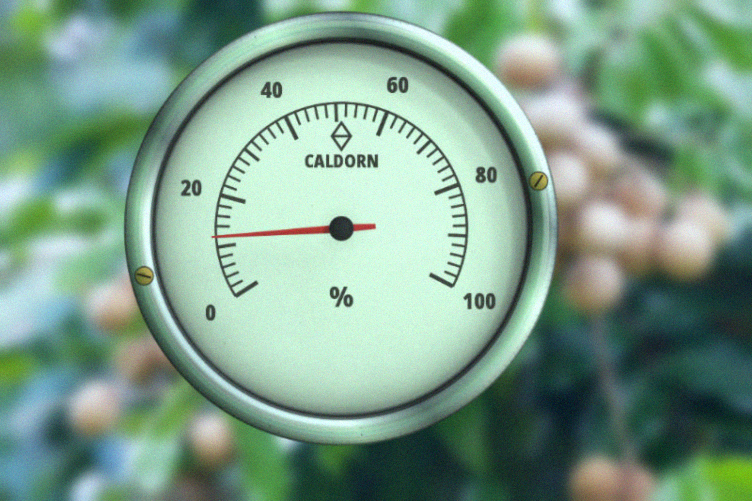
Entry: 12,%
